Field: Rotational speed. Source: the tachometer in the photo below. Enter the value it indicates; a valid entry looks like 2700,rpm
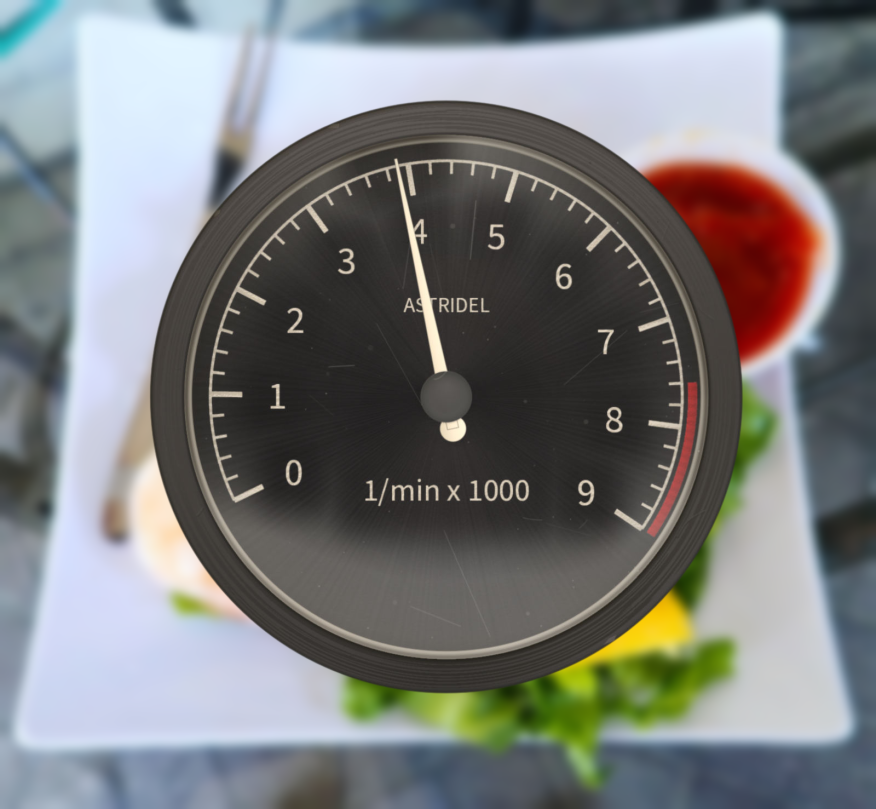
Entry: 3900,rpm
